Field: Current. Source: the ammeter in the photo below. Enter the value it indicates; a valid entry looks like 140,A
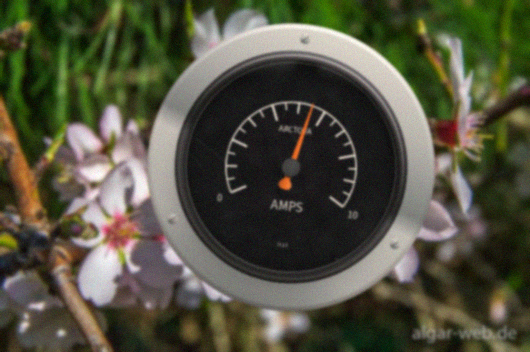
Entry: 5.5,A
